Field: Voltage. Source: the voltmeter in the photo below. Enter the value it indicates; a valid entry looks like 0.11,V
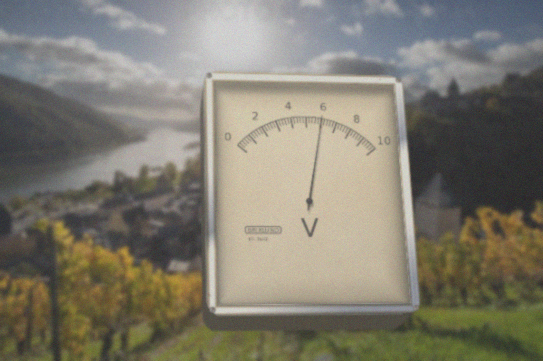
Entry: 6,V
